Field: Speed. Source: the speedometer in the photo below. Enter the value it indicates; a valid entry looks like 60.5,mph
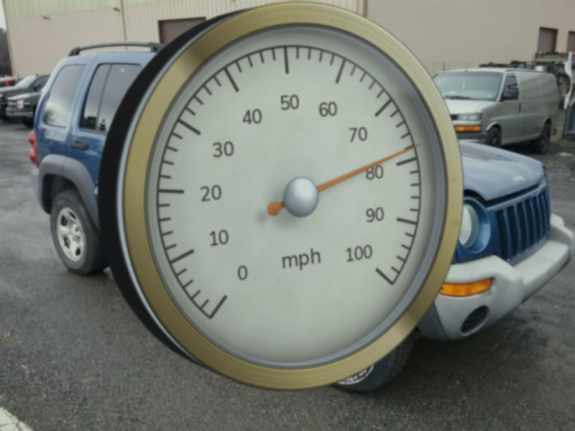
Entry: 78,mph
